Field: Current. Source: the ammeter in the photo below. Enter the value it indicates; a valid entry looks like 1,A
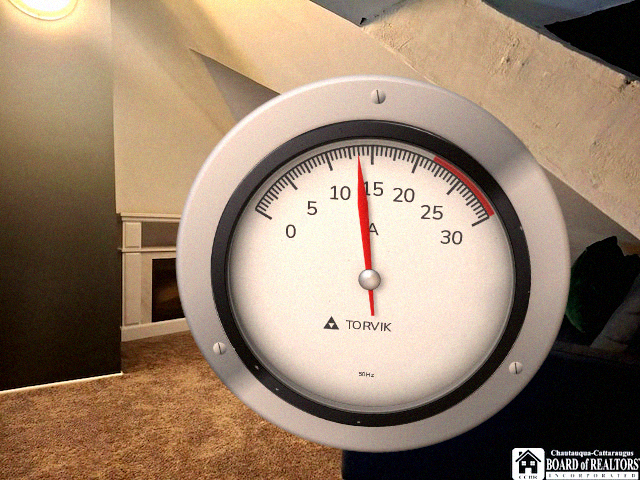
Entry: 13.5,A
